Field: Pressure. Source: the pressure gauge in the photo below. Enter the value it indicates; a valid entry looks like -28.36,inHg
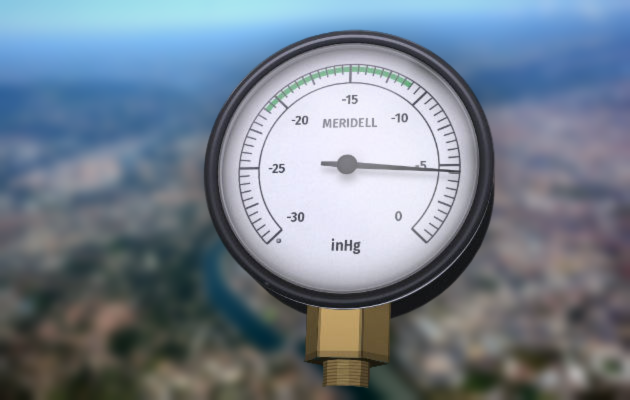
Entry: -4.5,inHg
